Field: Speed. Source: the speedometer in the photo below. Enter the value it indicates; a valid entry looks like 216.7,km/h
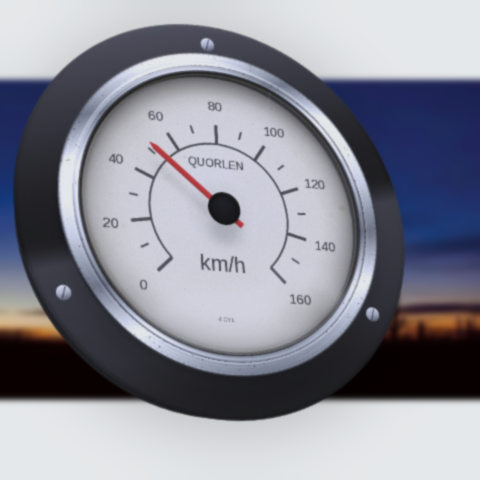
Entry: 50,km/h
